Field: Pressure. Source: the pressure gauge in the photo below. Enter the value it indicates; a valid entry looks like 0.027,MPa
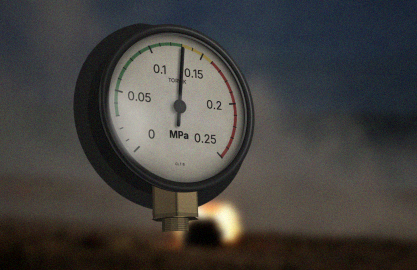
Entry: 0.13,MPa
